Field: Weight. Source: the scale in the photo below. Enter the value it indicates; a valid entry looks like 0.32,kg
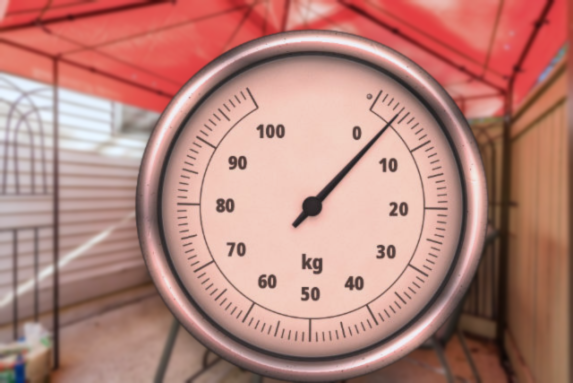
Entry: 4,kg
